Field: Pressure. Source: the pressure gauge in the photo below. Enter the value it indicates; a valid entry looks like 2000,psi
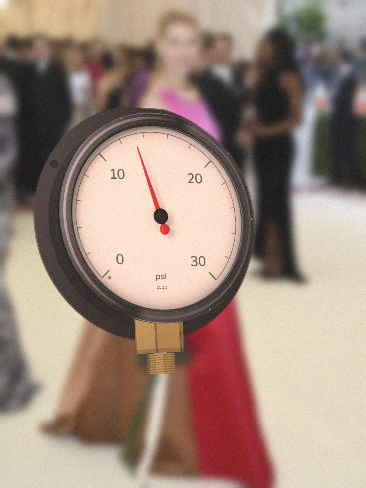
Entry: 13,psi
